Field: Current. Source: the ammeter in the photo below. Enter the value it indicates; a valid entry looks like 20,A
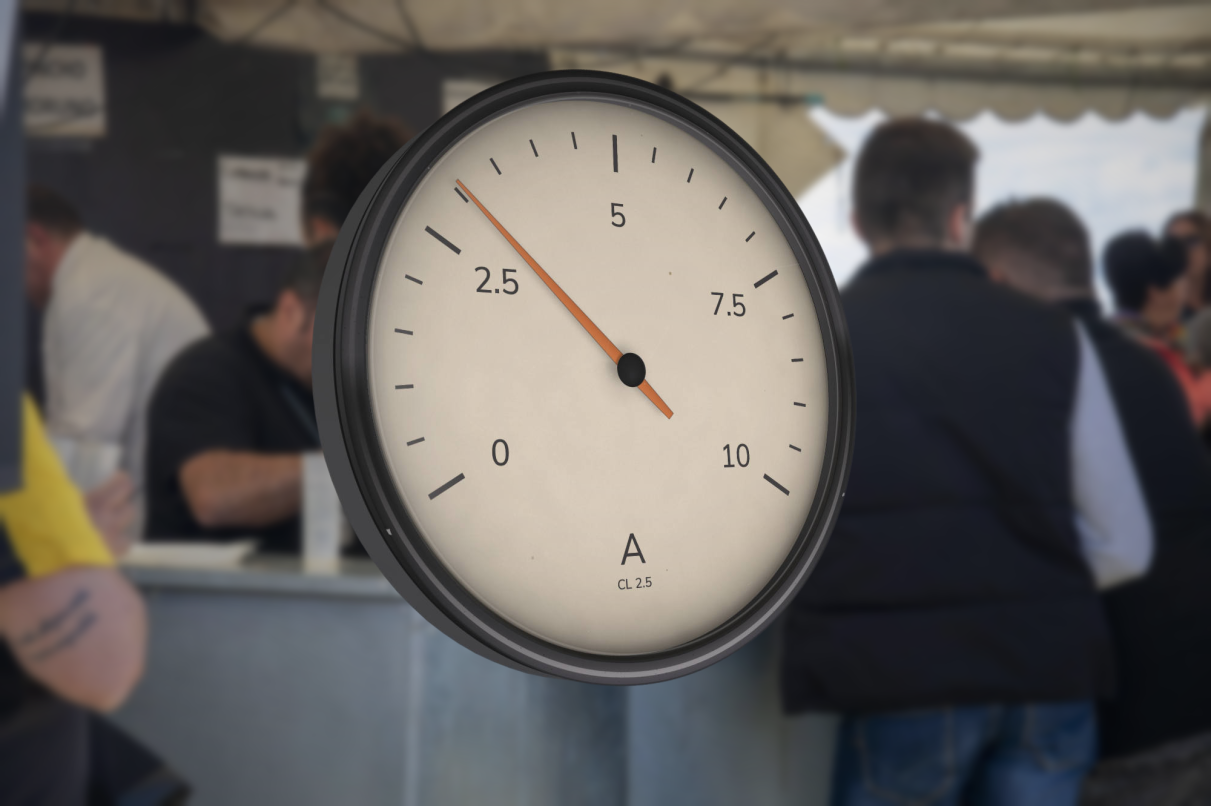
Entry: 3,A
